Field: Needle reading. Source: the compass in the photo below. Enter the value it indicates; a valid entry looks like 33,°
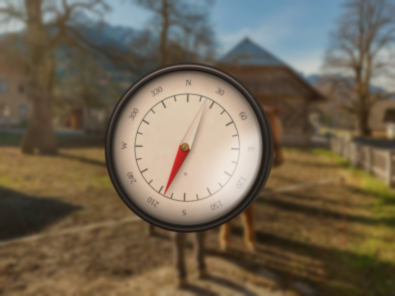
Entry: 202.5,°
